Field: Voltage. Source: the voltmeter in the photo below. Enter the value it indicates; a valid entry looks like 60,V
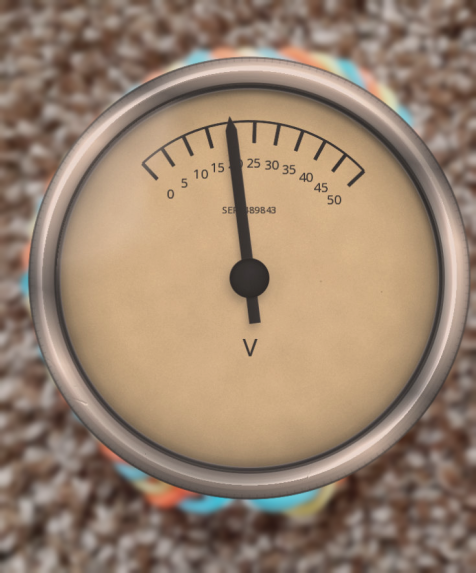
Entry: 20,V
